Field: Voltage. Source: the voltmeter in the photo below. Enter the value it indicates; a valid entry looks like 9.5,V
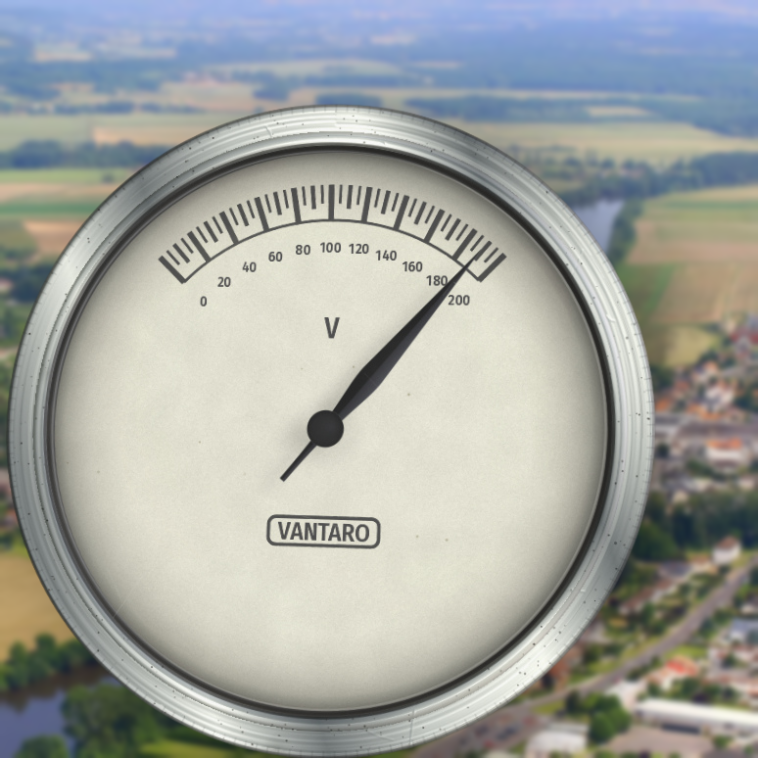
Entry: 190,V
